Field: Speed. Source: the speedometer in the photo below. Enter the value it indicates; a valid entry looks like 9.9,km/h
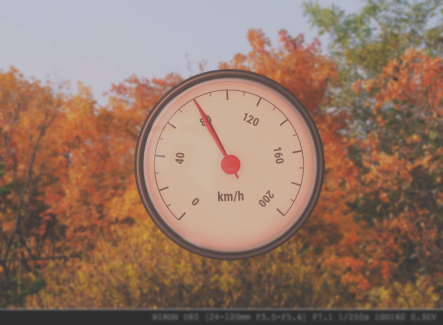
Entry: 80,km/h
